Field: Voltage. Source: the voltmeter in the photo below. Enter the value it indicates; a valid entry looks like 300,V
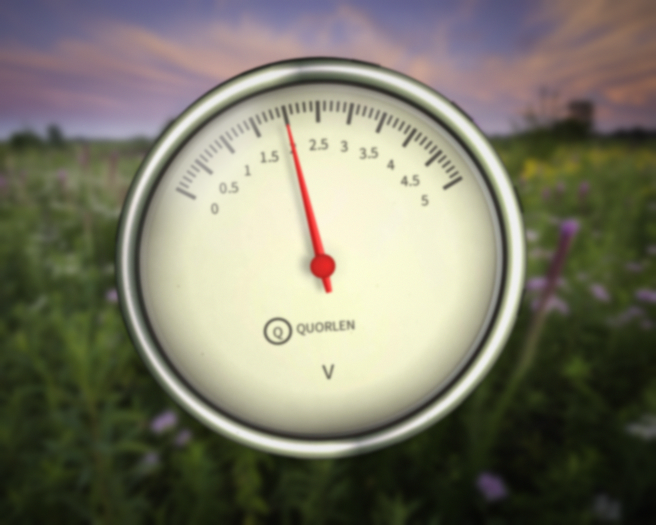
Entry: 2,V
